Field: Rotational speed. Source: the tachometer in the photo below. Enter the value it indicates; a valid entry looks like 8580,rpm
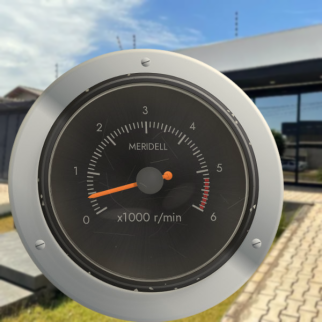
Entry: 400,rpm
